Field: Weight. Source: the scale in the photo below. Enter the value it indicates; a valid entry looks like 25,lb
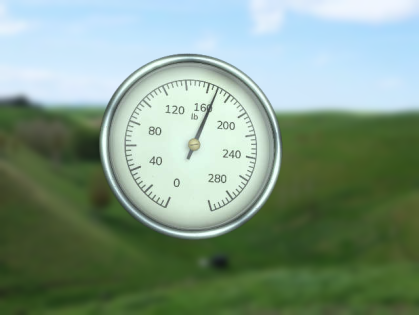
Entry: 168,lb
